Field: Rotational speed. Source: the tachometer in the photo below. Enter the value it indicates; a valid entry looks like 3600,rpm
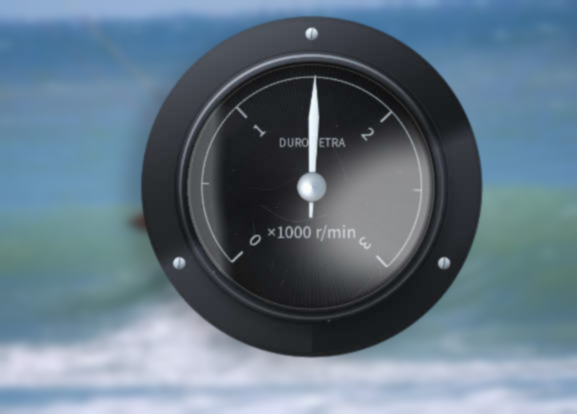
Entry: 1500,rpm
